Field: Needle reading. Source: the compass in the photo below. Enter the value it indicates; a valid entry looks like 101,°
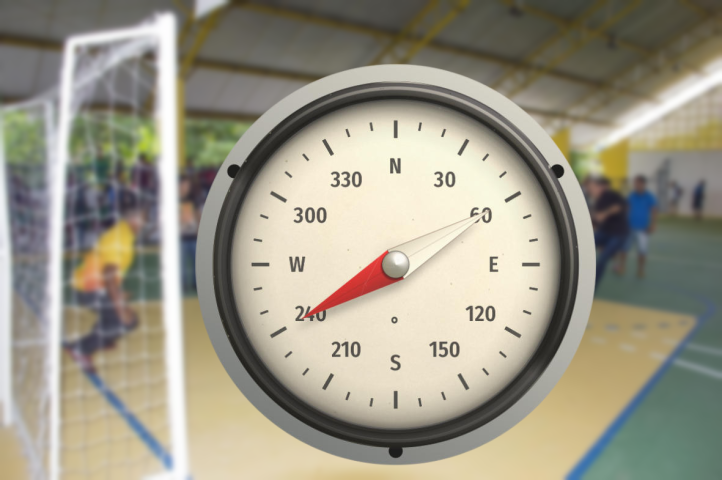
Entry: 240,°
